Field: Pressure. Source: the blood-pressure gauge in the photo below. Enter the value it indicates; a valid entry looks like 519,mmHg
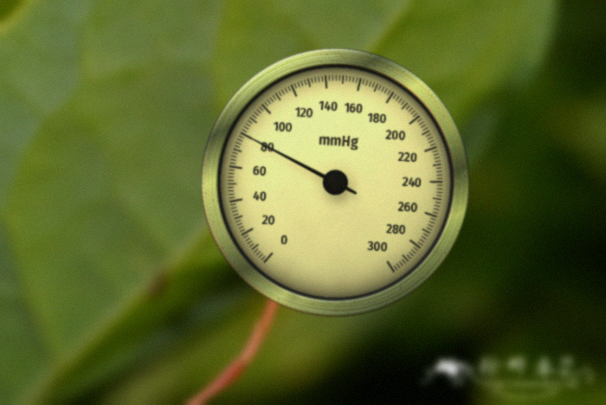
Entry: 80,mmHg
